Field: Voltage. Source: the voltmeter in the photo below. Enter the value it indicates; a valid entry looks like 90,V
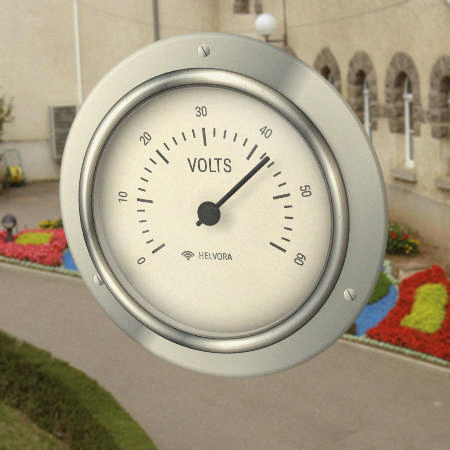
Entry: 43,V
